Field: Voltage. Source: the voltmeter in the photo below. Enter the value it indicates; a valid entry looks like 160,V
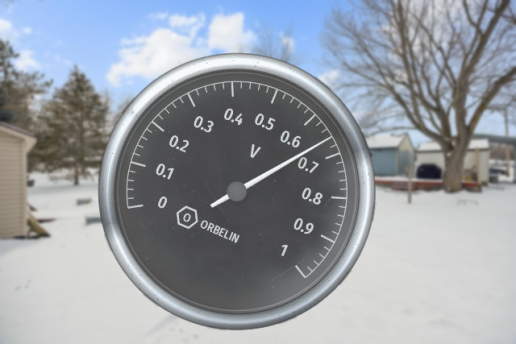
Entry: 0.66,V
